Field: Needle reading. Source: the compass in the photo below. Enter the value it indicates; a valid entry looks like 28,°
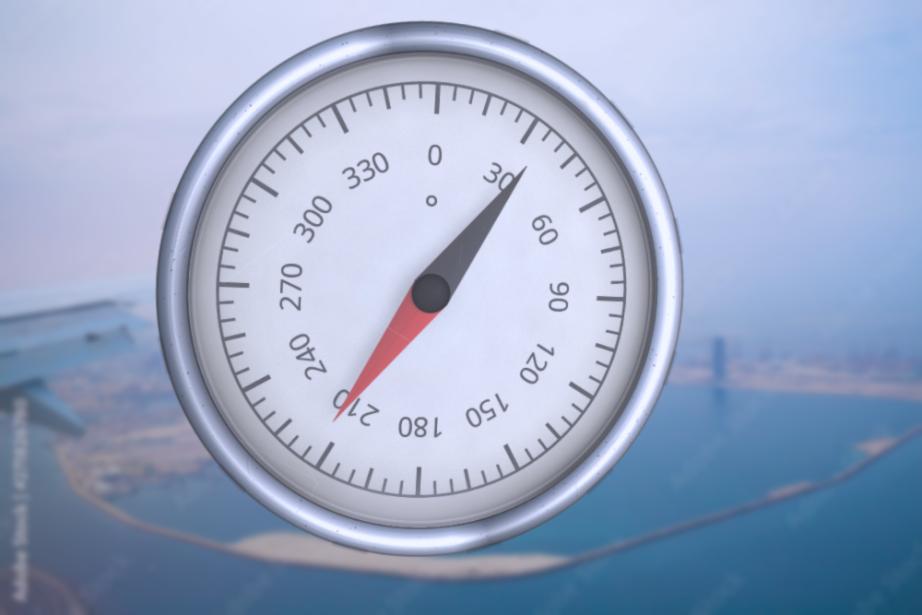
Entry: 215,°
